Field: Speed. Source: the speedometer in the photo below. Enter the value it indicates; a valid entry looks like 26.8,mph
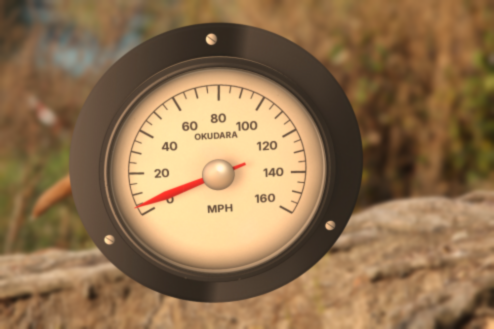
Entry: 5,mph
